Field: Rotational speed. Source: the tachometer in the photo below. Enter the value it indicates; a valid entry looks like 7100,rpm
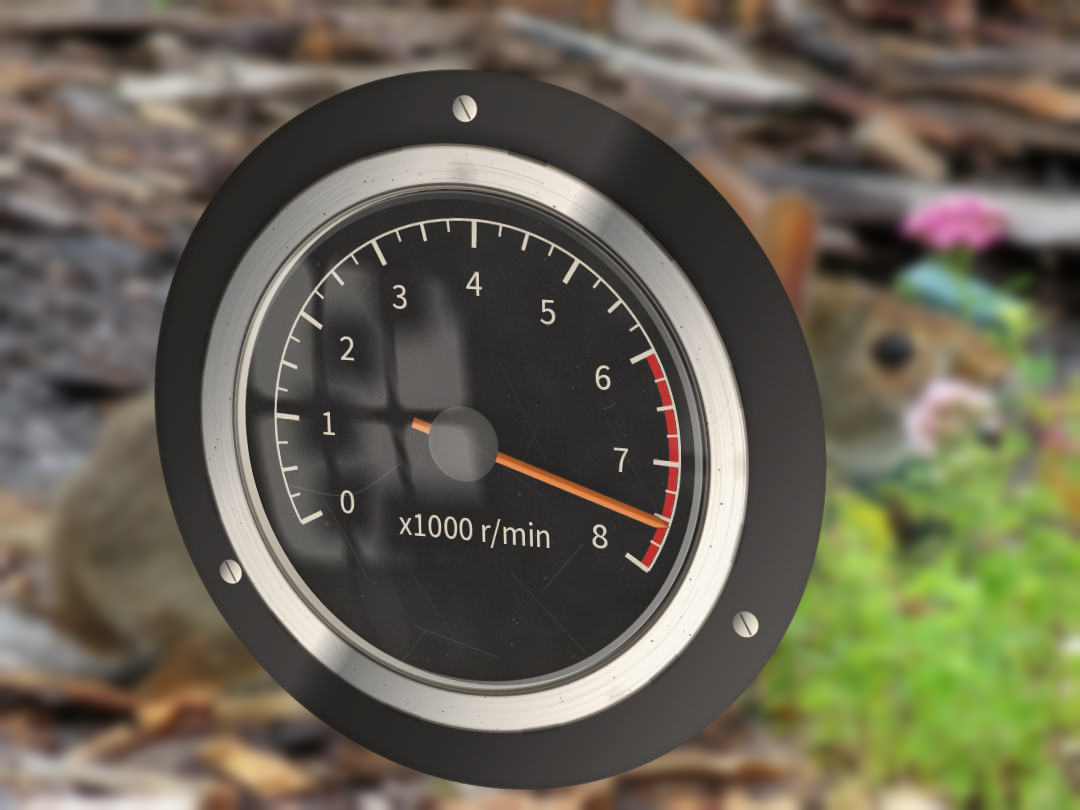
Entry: 7500,rpm
